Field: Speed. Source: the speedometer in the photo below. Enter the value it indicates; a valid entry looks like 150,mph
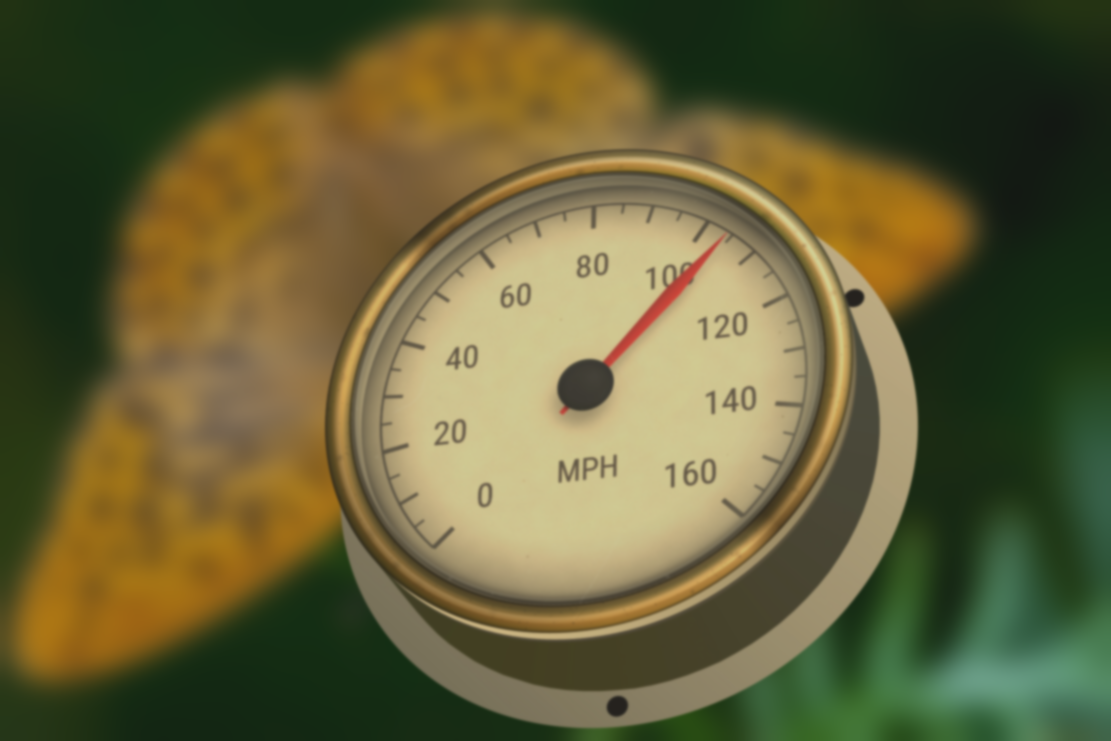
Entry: 105,mph
